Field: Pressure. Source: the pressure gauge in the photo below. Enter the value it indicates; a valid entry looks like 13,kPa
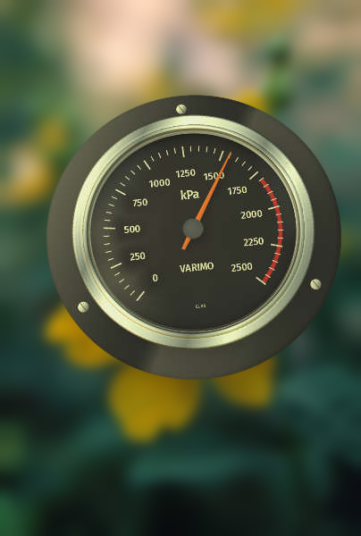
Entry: 1550,kPa
